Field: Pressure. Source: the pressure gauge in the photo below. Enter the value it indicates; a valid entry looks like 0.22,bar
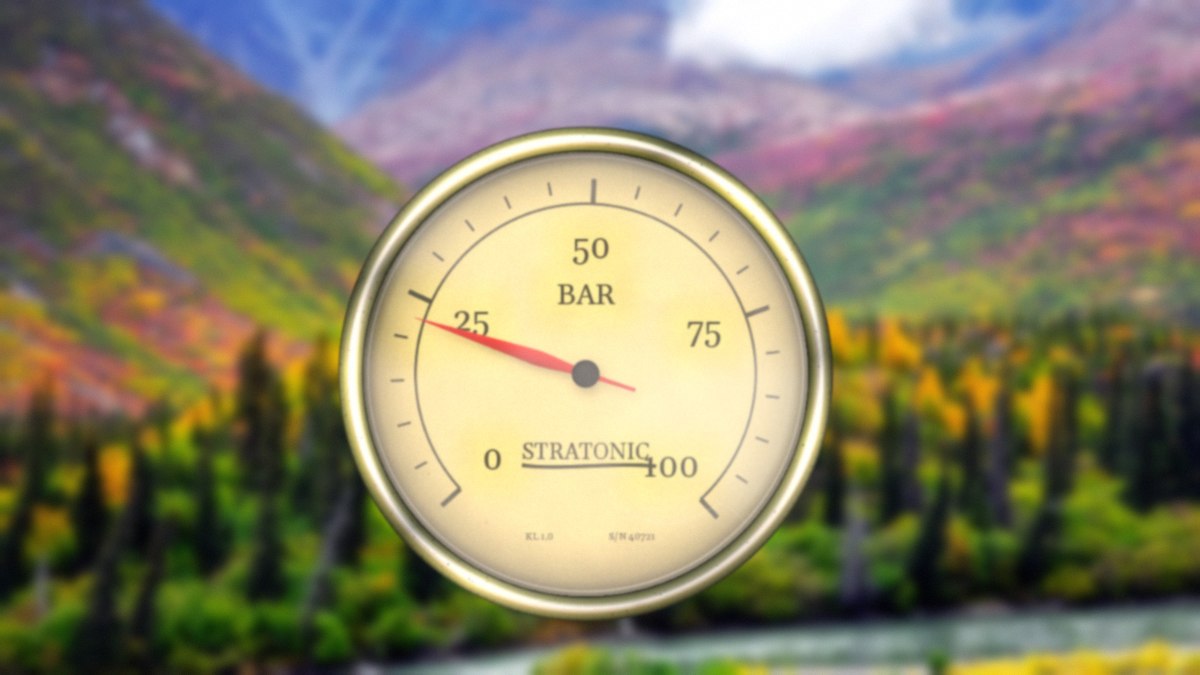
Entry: 22.5,bar
